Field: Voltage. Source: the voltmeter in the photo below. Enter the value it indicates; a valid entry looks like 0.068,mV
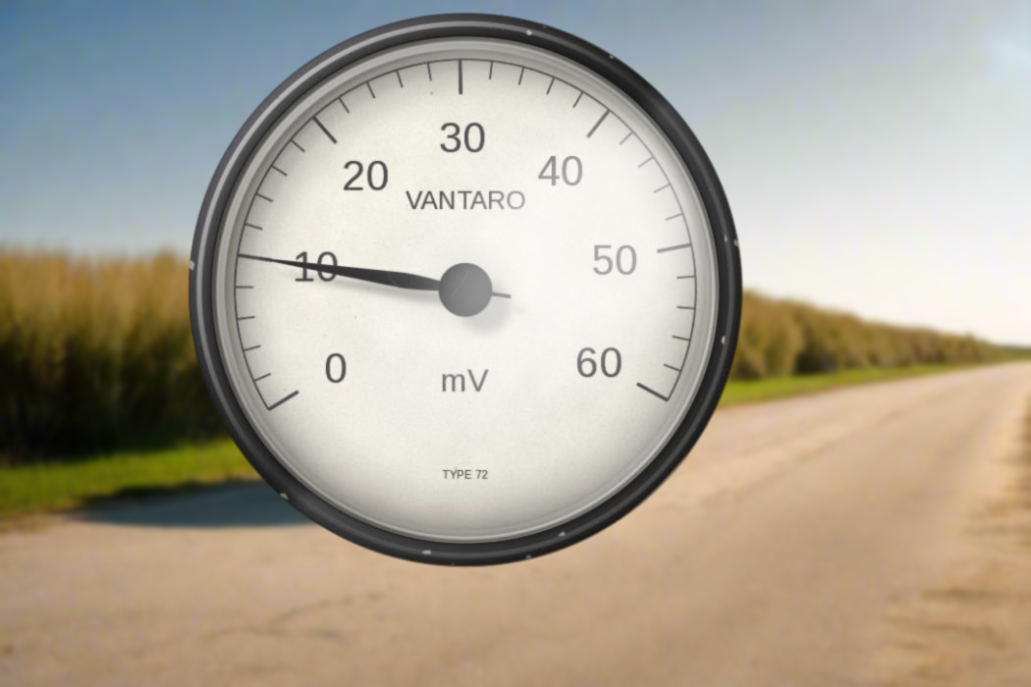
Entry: 10,mV
